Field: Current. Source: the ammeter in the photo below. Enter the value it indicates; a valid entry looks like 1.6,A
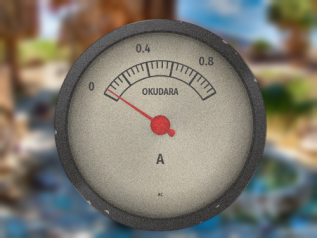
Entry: 0.04,A
